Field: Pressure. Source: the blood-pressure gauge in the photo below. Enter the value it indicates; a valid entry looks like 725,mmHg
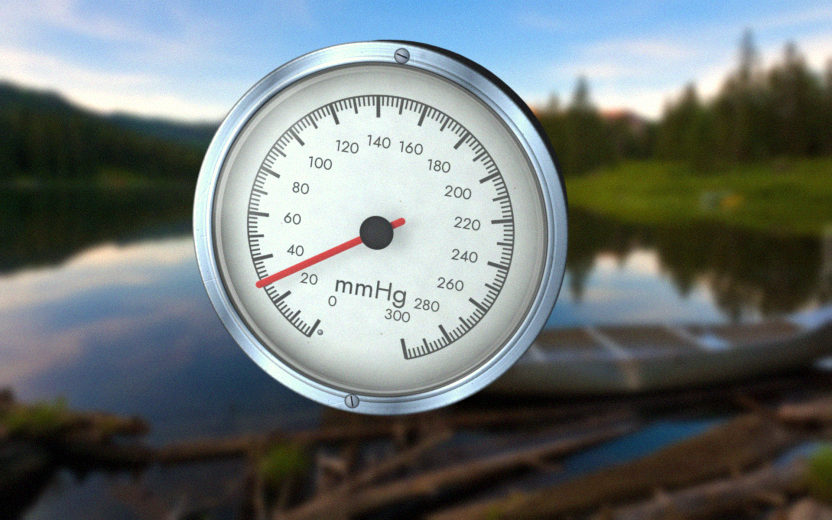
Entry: 30,mmHg
